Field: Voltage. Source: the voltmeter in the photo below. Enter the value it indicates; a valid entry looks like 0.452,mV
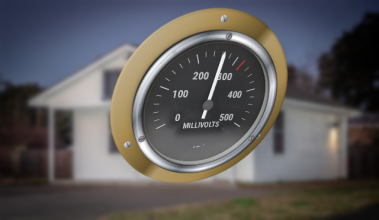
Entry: 260,mV
